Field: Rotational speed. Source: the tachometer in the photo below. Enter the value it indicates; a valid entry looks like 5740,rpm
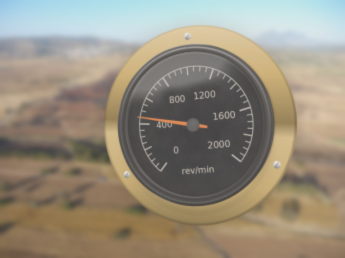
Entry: 450,rpm
